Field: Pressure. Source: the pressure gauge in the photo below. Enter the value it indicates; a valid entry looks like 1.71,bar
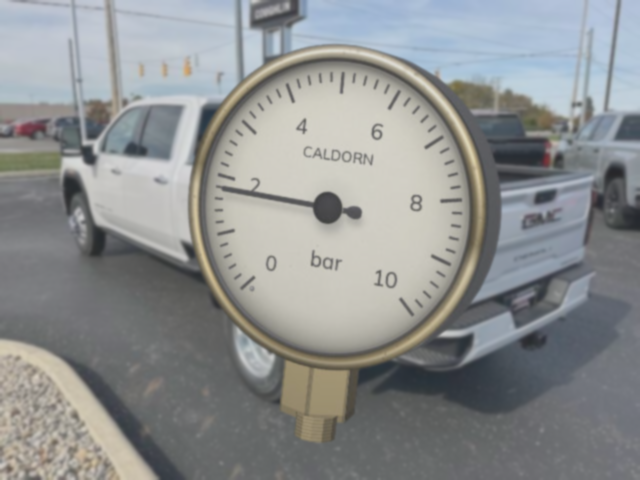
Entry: 1.8,bar
